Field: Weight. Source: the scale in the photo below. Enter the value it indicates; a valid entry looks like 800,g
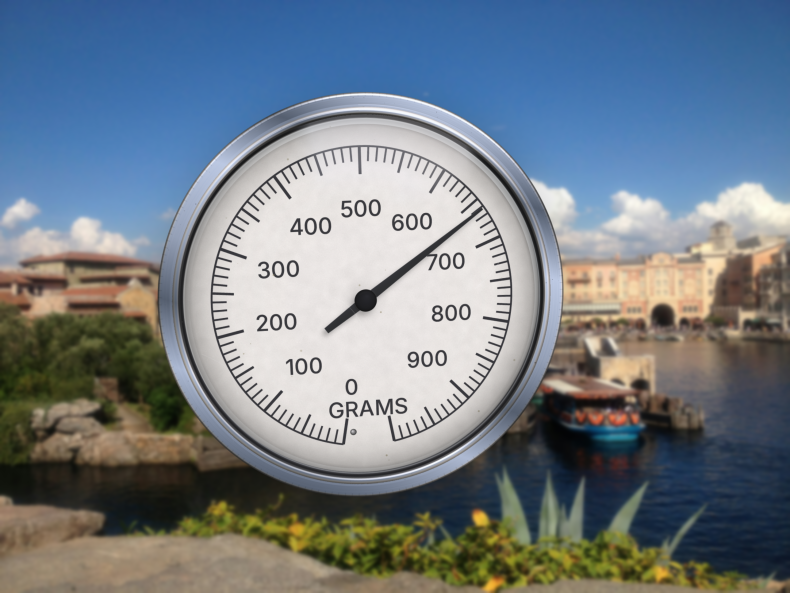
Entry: 660,g
